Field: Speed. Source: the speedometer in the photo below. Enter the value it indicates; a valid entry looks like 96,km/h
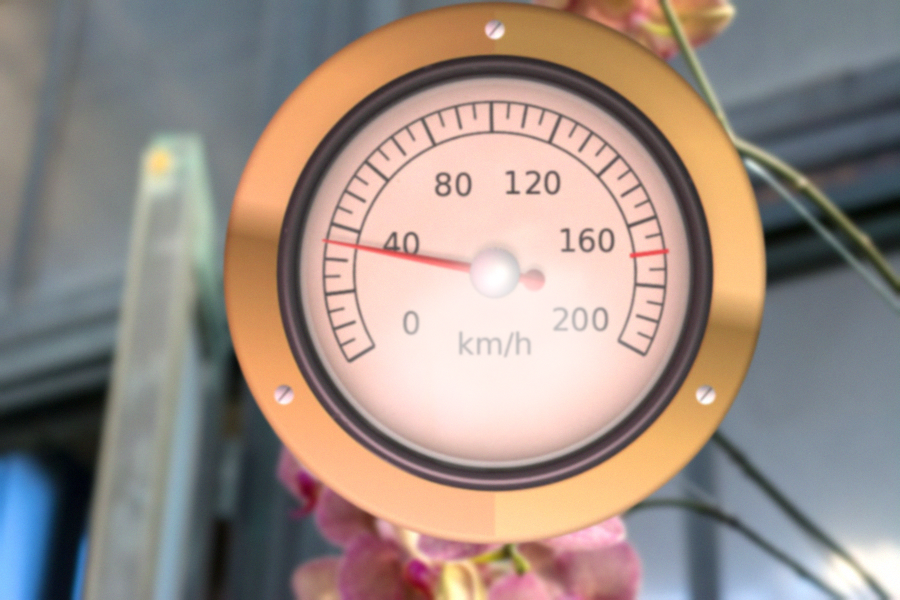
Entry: 35,km/h
